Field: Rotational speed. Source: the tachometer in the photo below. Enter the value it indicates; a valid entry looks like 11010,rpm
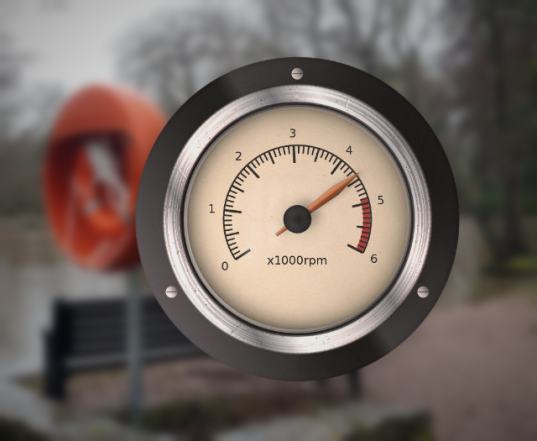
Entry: 4400,rpm
